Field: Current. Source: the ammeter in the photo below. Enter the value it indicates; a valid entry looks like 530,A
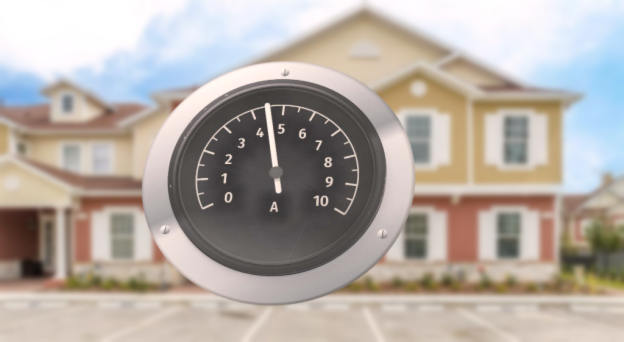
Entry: 4.5,A
